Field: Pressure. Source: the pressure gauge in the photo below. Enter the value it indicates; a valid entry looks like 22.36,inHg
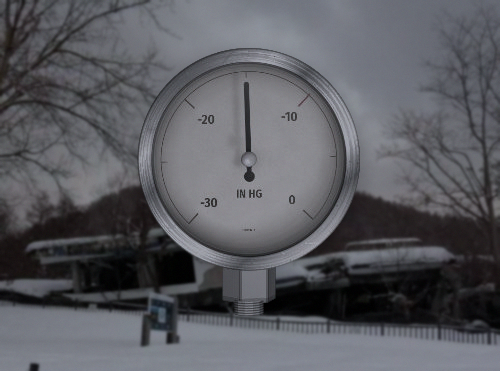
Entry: -15,inHg
